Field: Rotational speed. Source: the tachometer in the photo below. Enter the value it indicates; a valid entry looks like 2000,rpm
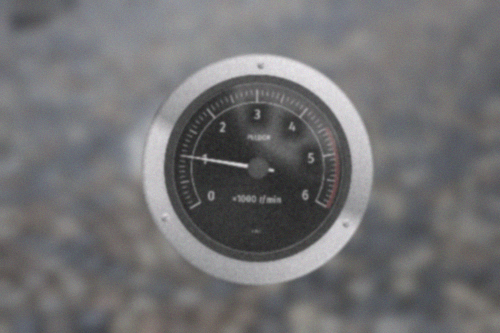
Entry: 1000,rpm
